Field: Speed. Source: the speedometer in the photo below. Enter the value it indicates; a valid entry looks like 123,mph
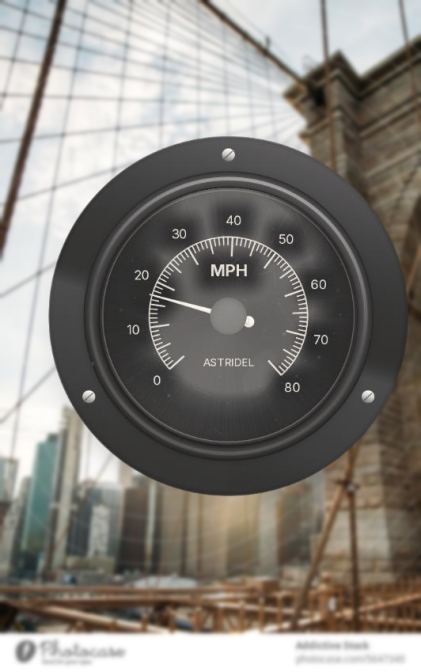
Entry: 17,mph
